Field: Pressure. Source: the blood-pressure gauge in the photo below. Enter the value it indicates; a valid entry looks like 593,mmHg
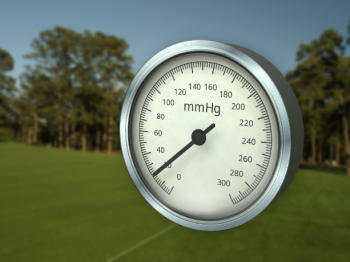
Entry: 20,mmHg
